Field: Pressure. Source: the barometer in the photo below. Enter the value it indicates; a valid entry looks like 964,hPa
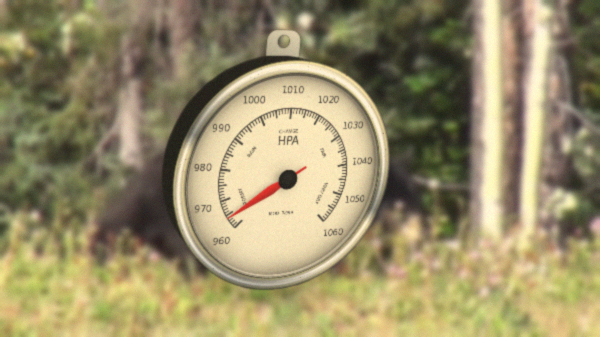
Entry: 965,hPa
